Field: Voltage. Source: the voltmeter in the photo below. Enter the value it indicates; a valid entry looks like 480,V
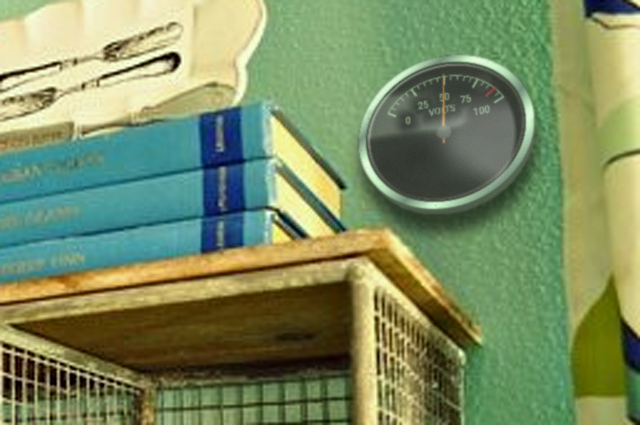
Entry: 50,V
